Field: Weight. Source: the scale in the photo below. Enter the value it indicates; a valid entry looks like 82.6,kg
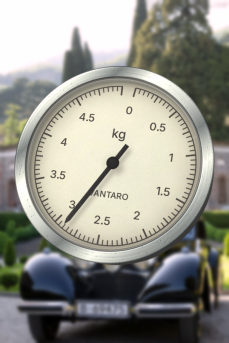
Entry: 2.9,kg
